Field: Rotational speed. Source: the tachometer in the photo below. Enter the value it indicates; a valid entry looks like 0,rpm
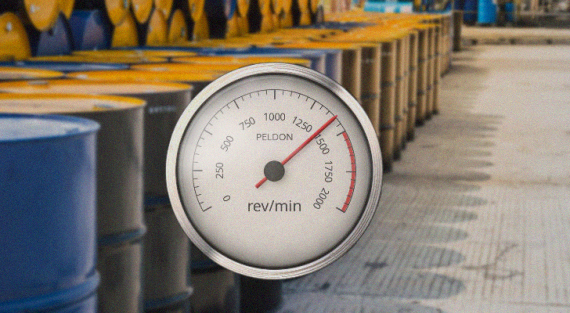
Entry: 1400,rpm
